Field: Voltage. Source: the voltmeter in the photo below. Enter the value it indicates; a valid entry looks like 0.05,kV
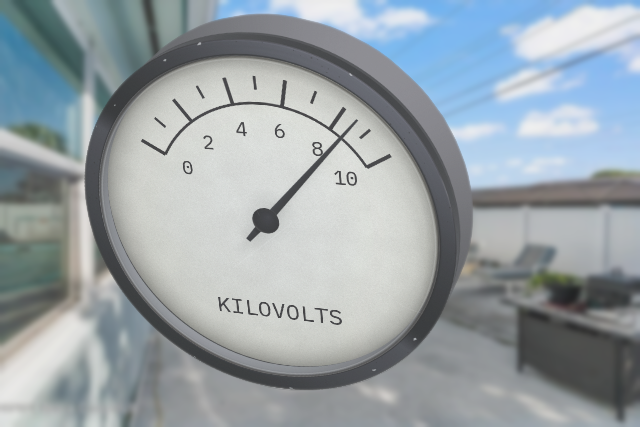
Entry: 8.5,kV
